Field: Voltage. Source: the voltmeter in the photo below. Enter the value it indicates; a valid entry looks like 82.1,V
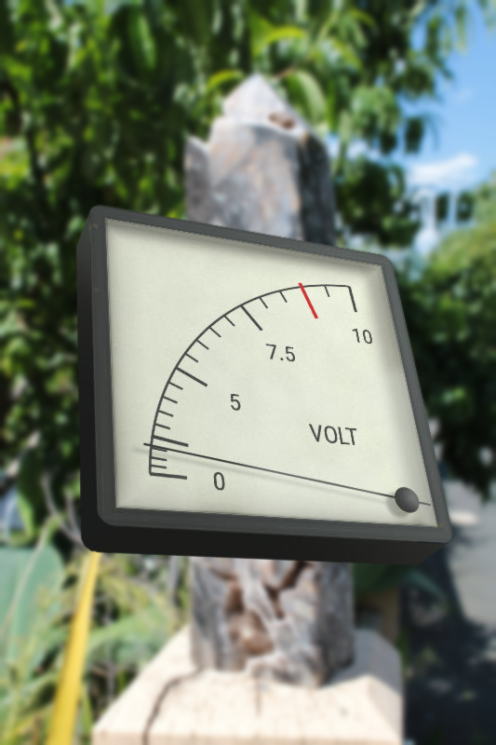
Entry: 2,V
